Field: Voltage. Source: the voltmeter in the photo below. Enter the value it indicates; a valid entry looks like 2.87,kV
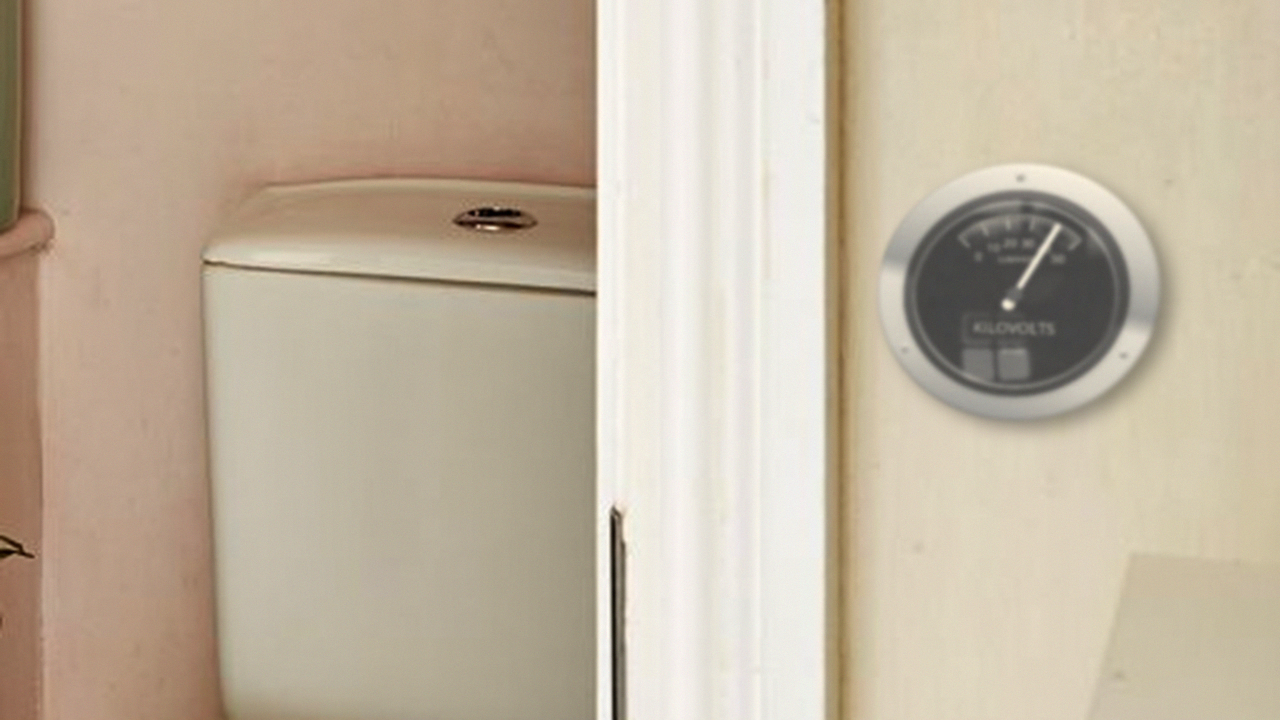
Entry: 40,kV
